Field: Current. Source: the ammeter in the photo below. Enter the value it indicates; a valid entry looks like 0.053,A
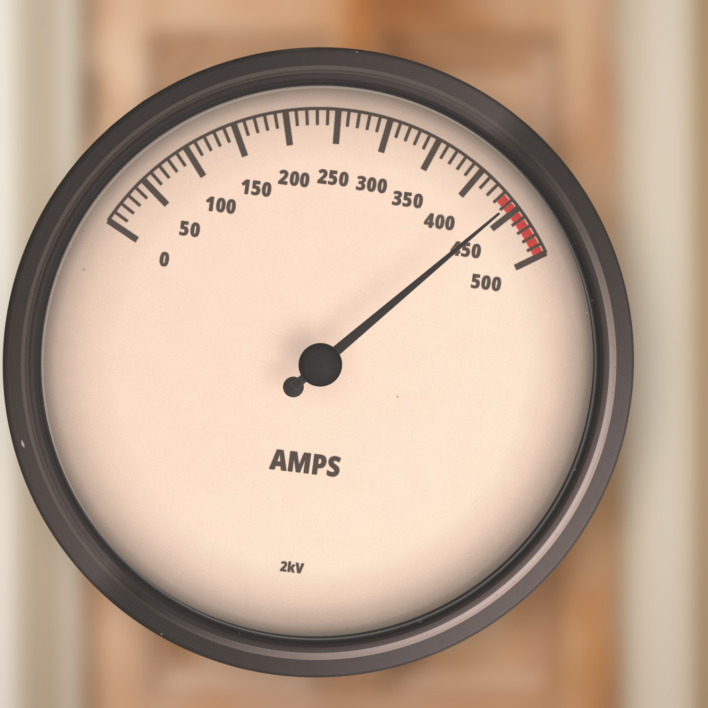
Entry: 440,A
